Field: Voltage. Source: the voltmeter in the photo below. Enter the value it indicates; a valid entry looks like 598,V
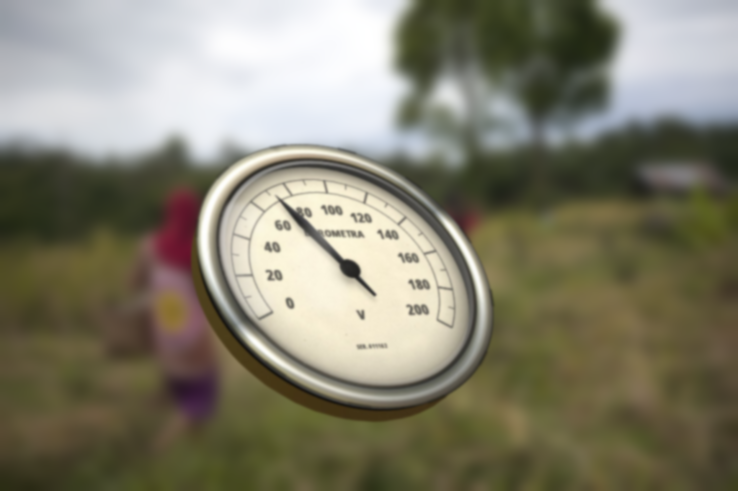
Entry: 70,V
